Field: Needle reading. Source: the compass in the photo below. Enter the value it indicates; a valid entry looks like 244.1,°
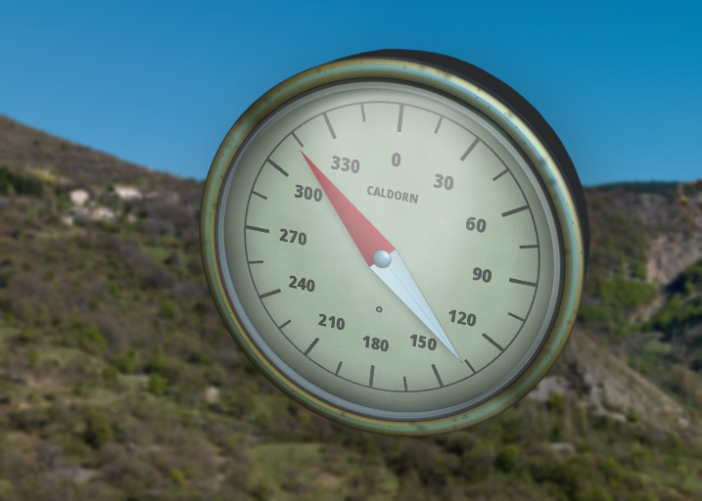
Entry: 315,°
